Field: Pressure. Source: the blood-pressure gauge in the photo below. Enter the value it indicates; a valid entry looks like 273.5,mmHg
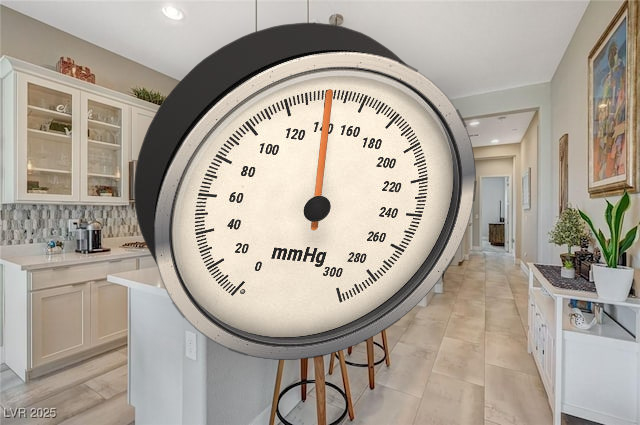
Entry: 140,mmHg
